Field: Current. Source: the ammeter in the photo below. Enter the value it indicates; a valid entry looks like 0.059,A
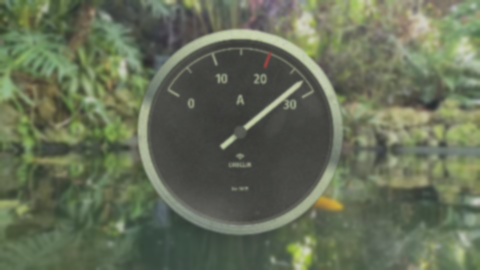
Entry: 27.5,A
